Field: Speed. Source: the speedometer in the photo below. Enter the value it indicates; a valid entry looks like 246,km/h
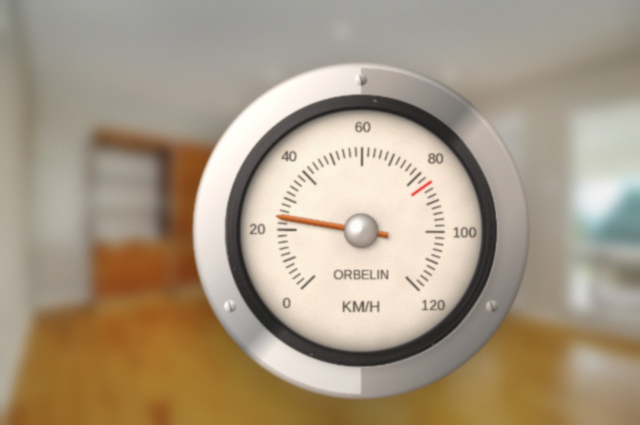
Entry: 24,km/h
